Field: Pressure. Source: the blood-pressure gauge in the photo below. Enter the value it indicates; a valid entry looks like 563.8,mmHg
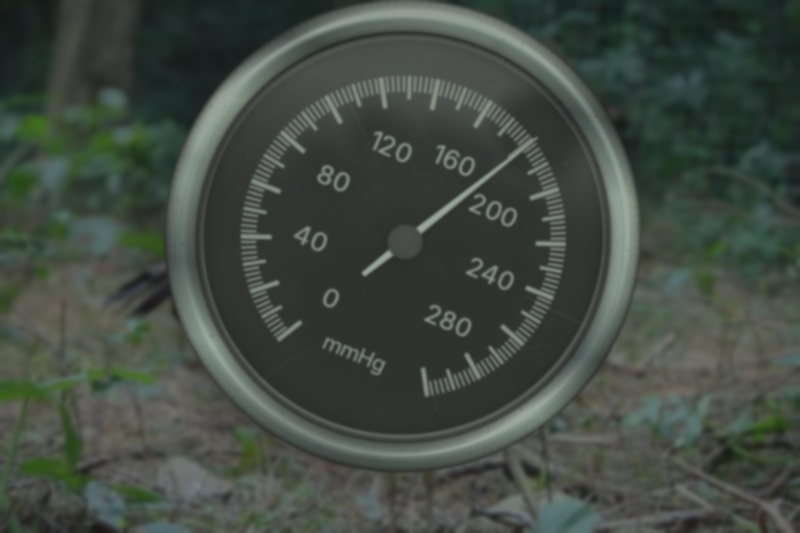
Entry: 180,mmHg
